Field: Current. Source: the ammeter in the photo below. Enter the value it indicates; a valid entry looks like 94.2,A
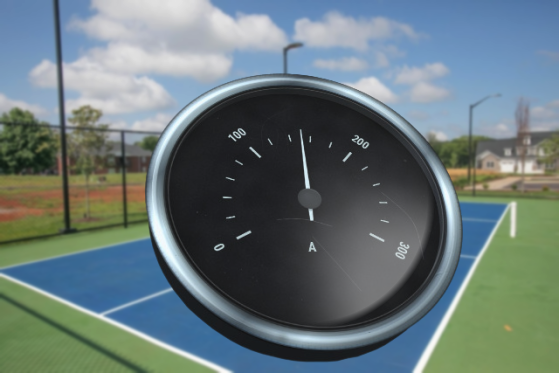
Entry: 150,A
